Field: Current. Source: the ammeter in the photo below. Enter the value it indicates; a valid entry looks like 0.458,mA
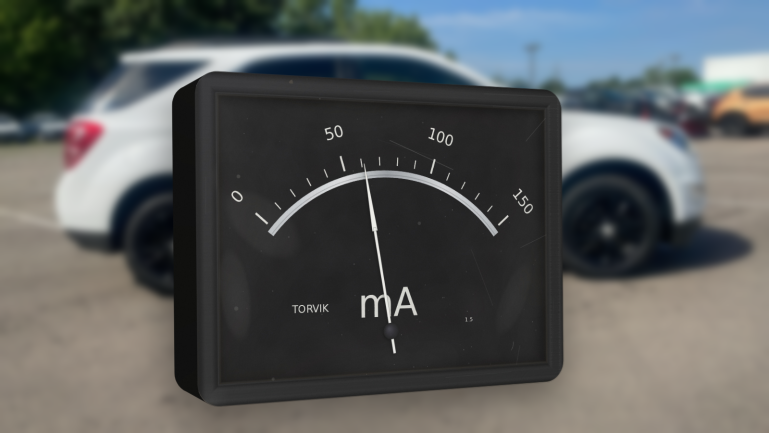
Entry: 60,mA
